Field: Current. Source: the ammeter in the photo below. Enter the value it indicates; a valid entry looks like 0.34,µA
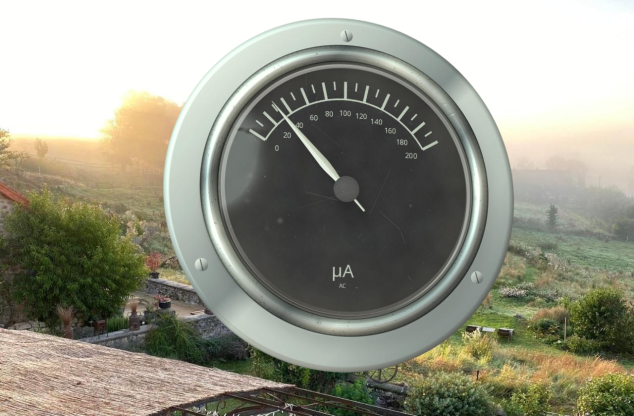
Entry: 30,µA
